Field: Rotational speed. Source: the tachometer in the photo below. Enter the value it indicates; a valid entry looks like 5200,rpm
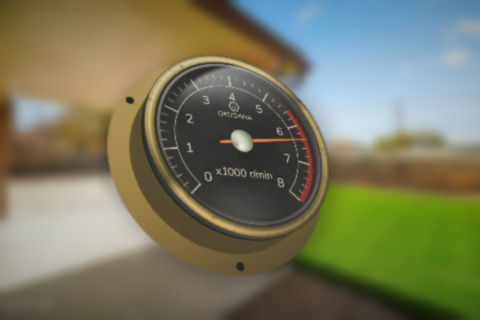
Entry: 6400,rpm
